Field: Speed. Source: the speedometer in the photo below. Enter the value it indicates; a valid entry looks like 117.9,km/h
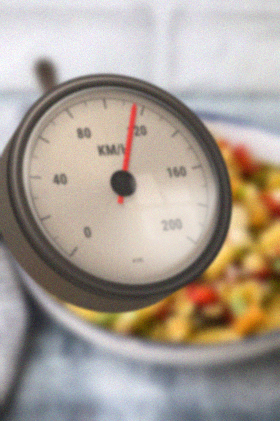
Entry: 115,km/h
